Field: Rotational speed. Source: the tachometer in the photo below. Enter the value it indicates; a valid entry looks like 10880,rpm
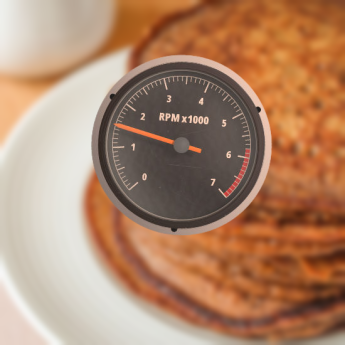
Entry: 1500,rpm
